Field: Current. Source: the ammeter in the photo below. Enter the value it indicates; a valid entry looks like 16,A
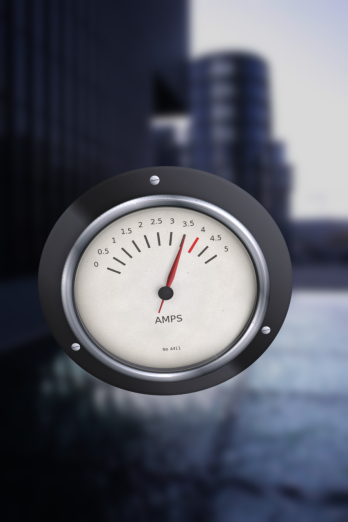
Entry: 3.5,A
